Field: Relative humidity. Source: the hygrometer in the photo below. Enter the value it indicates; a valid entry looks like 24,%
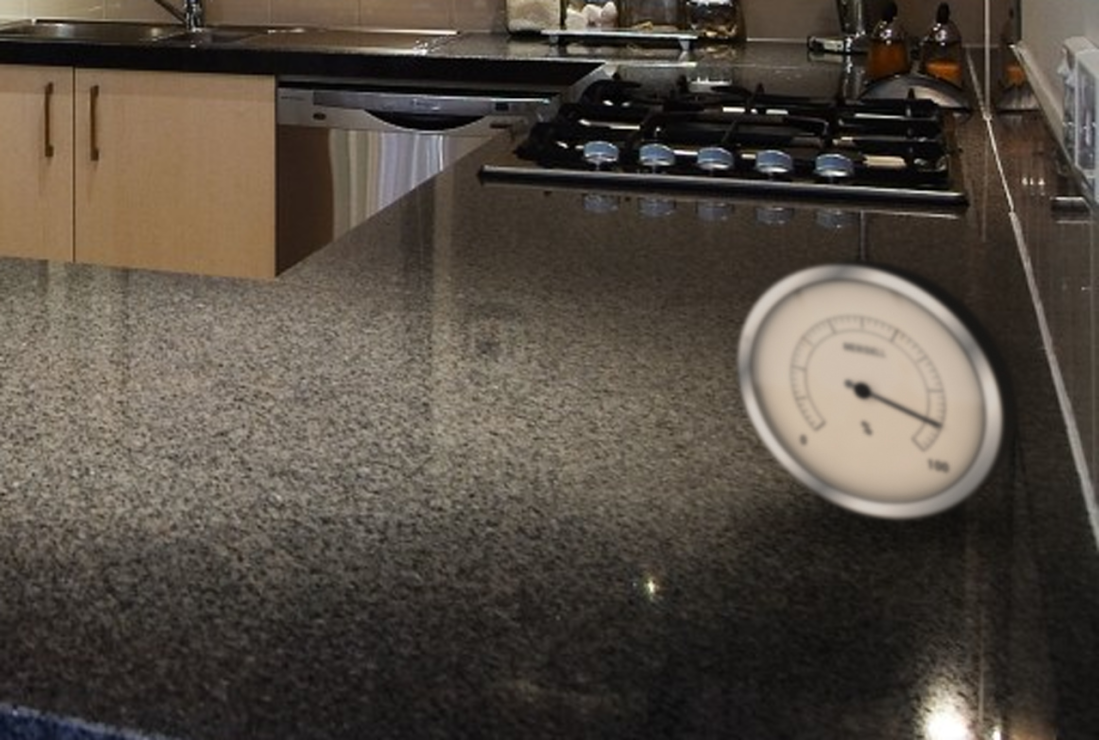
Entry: 90,%
